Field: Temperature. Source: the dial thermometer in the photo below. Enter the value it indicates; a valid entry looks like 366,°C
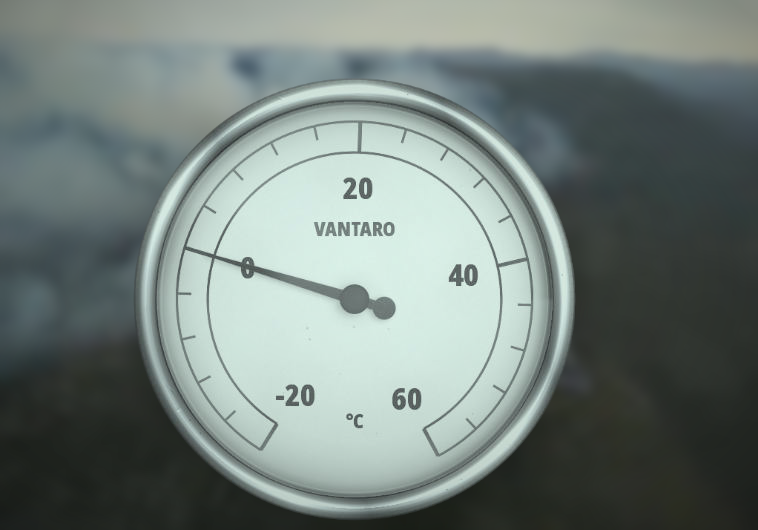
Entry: 0,°C
